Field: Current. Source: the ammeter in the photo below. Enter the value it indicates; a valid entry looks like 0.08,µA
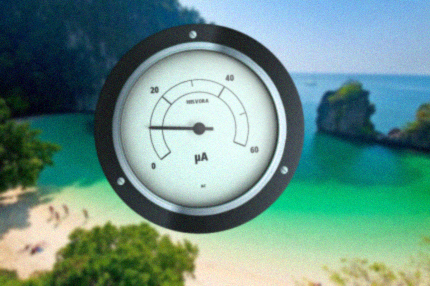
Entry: 10,µA
